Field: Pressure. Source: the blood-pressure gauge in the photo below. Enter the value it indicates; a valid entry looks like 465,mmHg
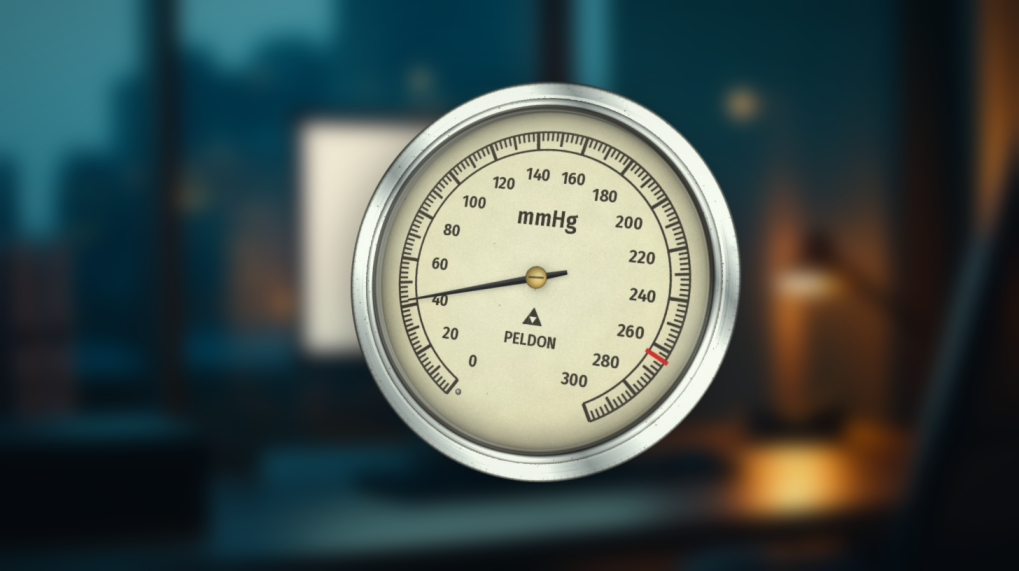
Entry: 42,mmHg
